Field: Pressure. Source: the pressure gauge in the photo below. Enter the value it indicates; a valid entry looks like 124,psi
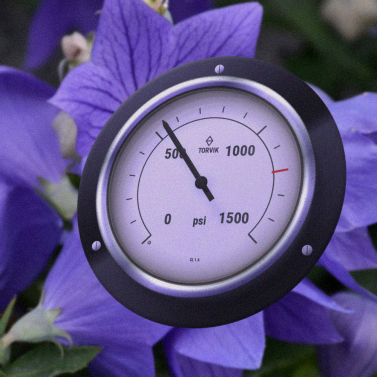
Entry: 550,psi
